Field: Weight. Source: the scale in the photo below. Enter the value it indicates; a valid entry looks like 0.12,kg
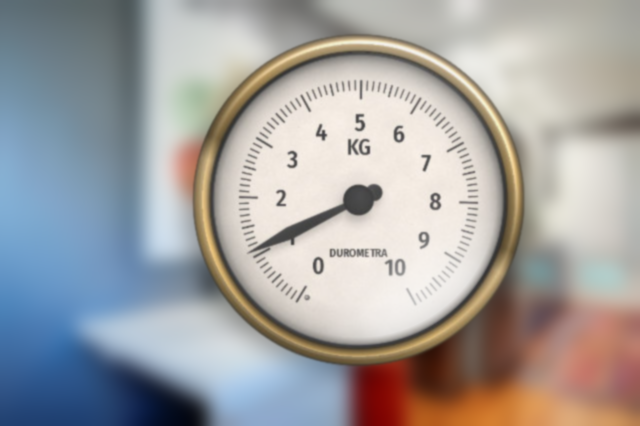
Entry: 1.1,kg
